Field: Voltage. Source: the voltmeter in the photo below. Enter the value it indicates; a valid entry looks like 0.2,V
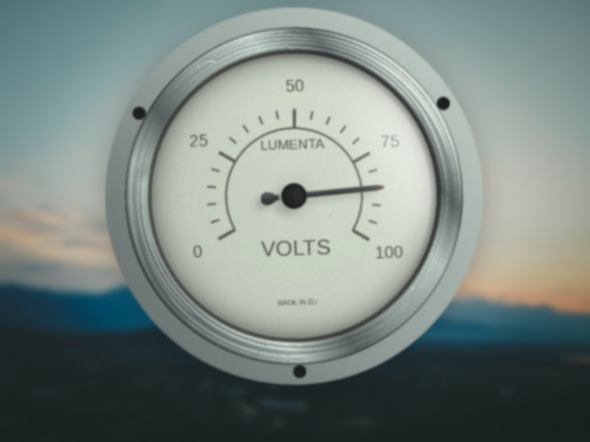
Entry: 85,V
